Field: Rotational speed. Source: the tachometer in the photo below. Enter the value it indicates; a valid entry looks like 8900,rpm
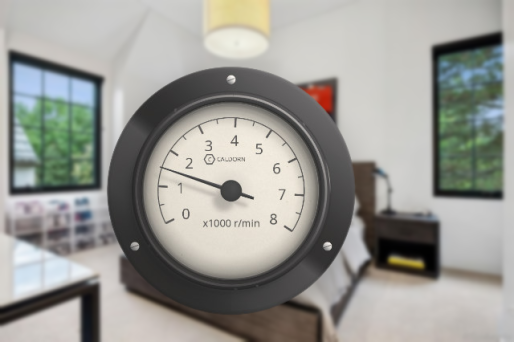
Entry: 1500,rpm
